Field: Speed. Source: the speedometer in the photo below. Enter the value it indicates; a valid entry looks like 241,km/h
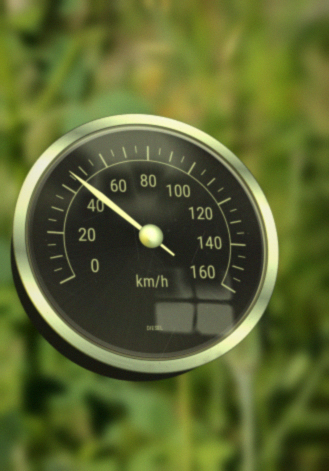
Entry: 45,km/h
